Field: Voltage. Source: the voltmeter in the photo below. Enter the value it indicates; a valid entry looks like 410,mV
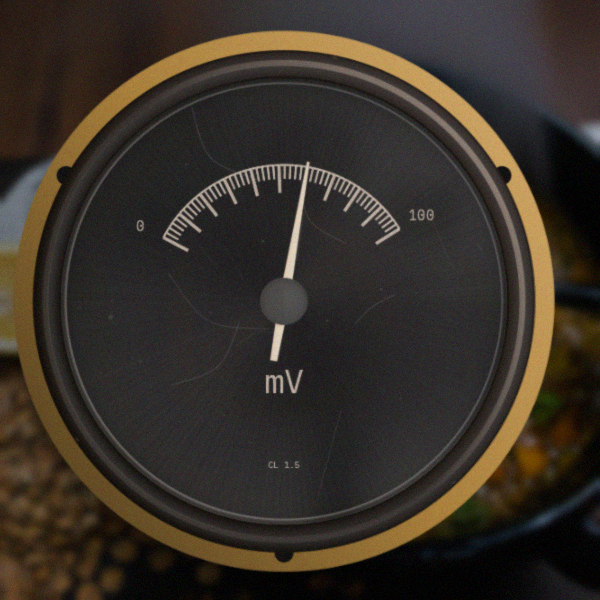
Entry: 60,mV
